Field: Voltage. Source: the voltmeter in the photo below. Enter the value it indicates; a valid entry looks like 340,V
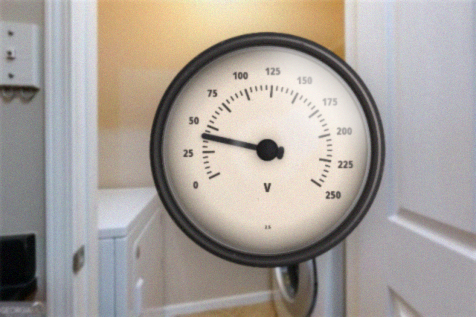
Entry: 40,V
